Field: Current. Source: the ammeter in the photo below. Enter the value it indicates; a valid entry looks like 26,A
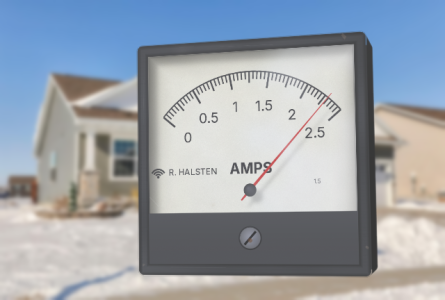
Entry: 2.3,A
